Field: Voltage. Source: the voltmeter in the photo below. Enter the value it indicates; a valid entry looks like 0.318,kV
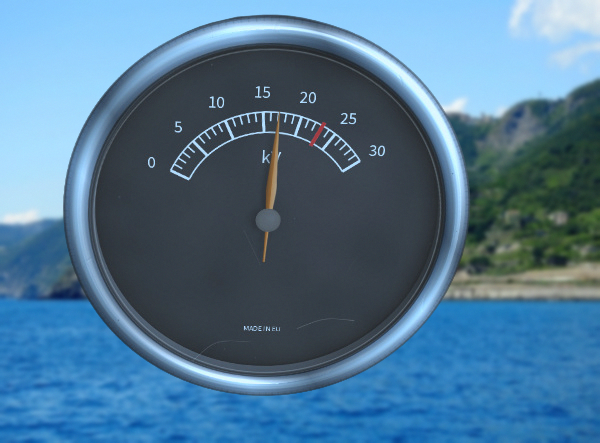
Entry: 17,kV
